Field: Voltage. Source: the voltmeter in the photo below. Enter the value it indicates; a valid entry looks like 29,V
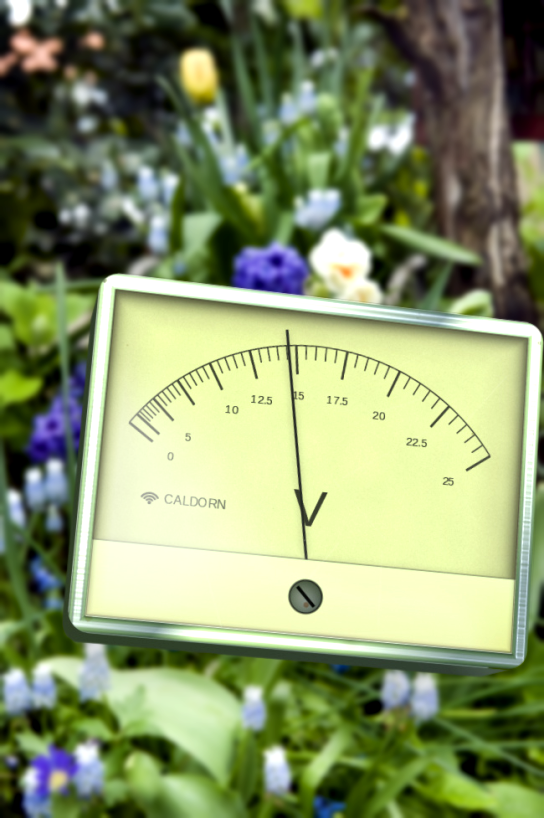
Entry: 14.5,V
